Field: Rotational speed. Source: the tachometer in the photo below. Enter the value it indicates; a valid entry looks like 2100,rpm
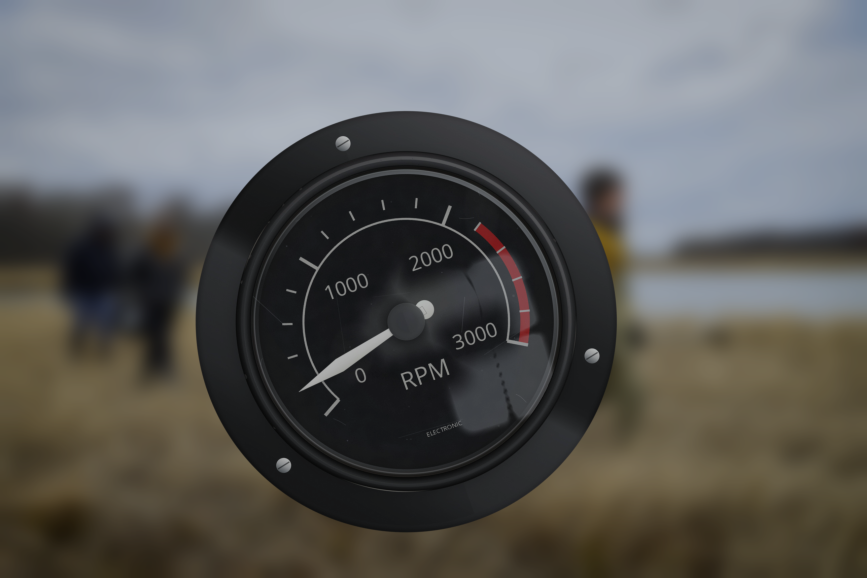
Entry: 200,rpm
